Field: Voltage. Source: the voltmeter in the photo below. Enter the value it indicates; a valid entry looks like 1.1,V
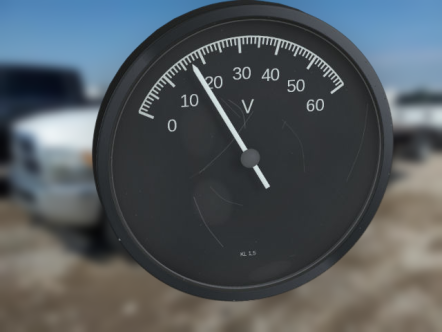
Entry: 17,V
